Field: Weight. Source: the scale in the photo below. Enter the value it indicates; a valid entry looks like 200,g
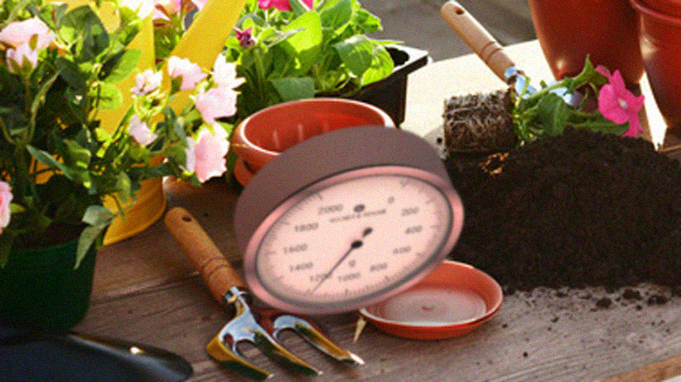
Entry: 1200,g
